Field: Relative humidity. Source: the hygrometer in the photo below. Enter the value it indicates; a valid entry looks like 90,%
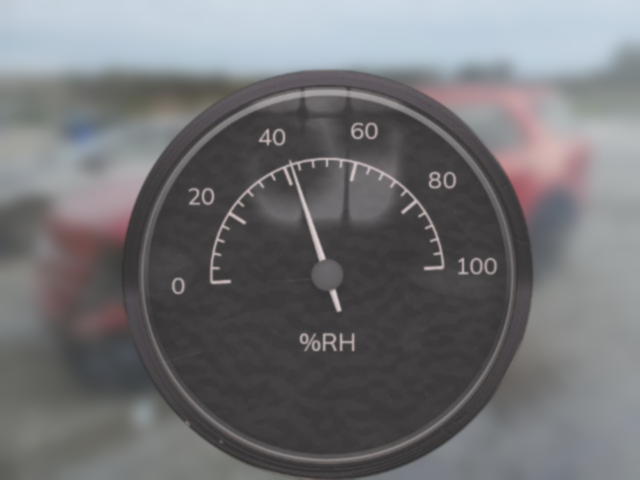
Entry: 42,%
